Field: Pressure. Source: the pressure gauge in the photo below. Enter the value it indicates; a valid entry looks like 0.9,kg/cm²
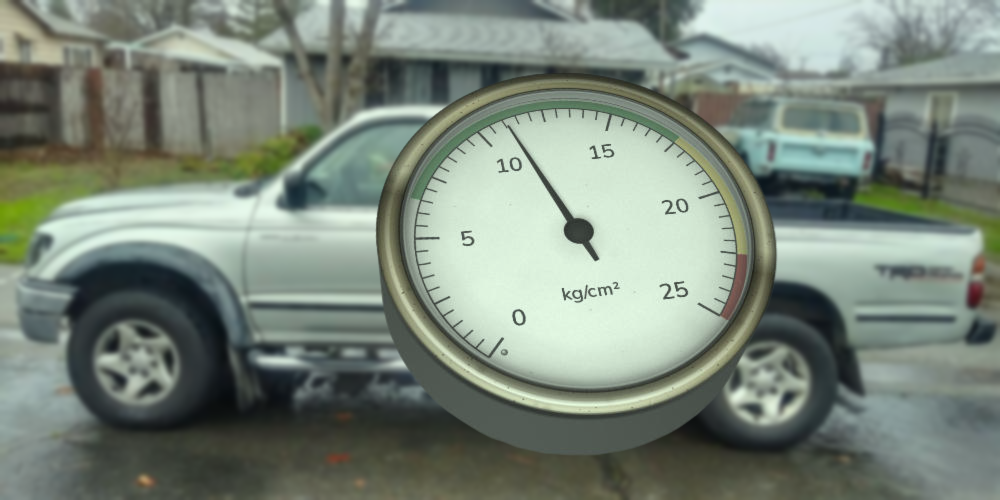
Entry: 11,kg/cm²
